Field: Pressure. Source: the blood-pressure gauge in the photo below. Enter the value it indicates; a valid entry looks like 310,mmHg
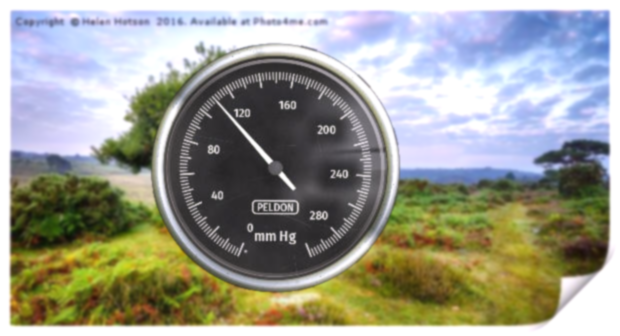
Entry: 110,mmHg
